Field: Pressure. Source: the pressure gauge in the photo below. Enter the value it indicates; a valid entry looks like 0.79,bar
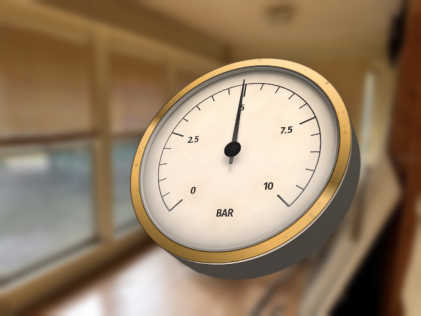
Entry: 5,bar
